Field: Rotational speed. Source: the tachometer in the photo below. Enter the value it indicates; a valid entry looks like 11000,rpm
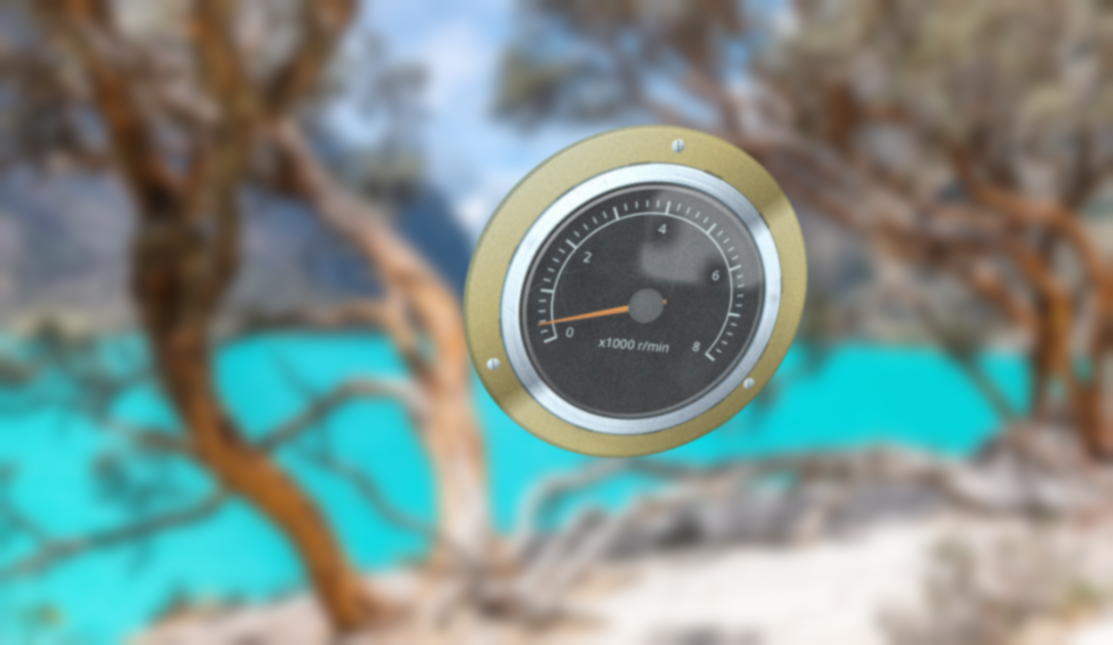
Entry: 400,rpm
